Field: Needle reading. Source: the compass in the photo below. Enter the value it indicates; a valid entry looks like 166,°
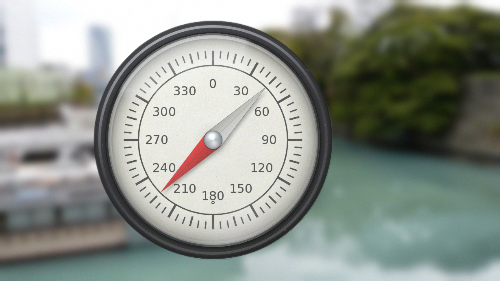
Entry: 225,°
